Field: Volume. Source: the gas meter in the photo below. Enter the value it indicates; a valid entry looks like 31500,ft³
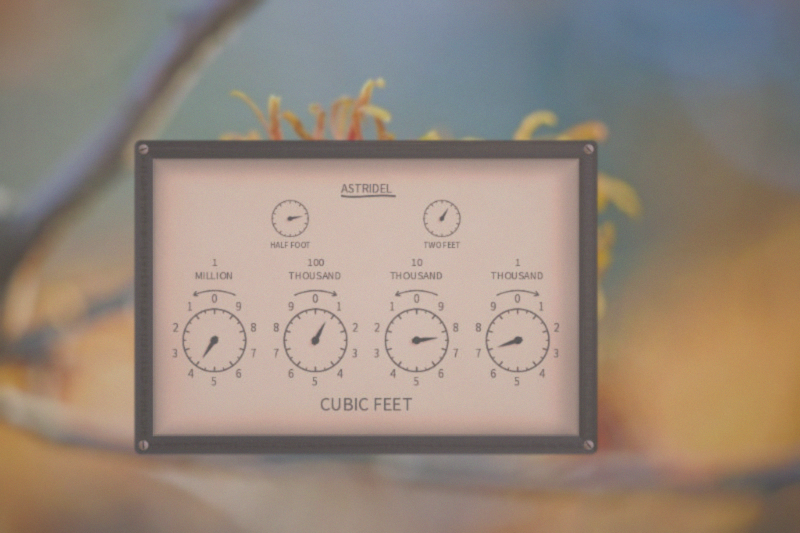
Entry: 407700,ft³
